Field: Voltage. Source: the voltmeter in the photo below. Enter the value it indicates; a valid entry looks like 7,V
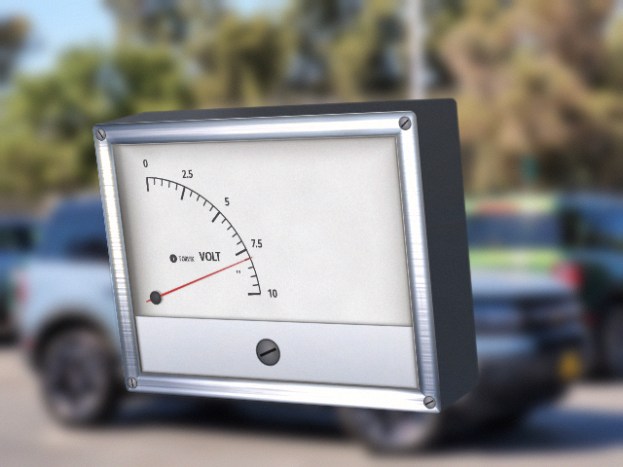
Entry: 8,V
